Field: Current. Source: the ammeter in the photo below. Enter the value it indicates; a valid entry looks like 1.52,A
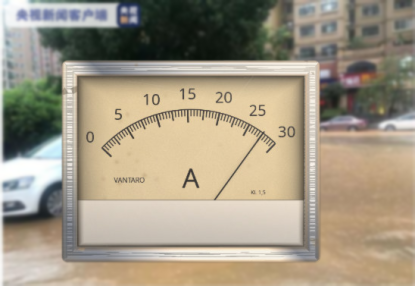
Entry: 27.5,A
